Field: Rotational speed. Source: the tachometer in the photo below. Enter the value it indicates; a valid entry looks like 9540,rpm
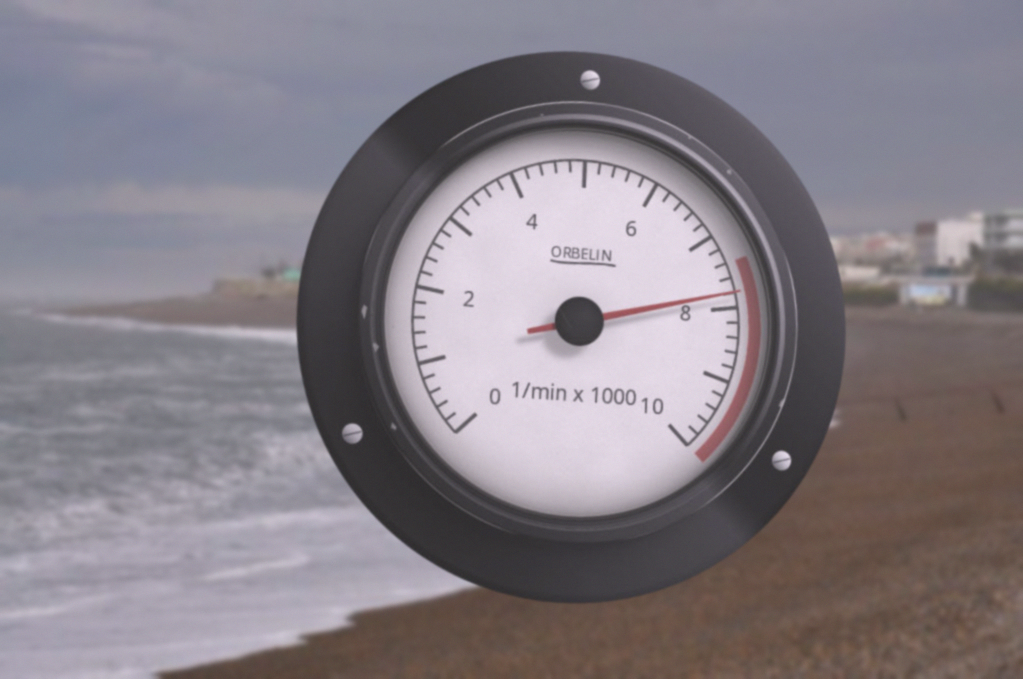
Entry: 7800,rpm
